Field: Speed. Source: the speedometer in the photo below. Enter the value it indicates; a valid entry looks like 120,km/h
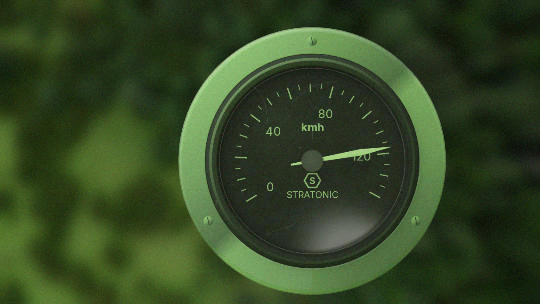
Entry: 117.5,km/h
